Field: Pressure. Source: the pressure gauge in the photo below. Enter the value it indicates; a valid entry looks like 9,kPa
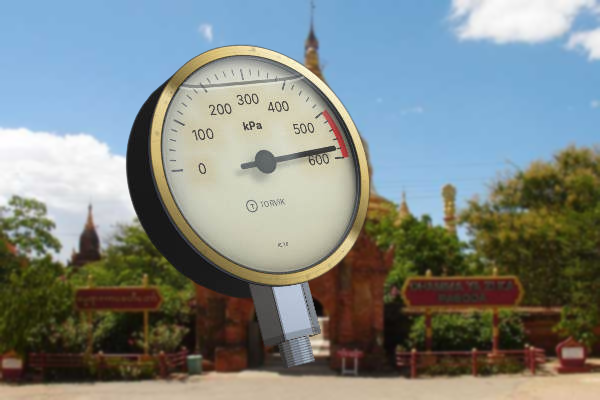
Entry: 580,kPa
